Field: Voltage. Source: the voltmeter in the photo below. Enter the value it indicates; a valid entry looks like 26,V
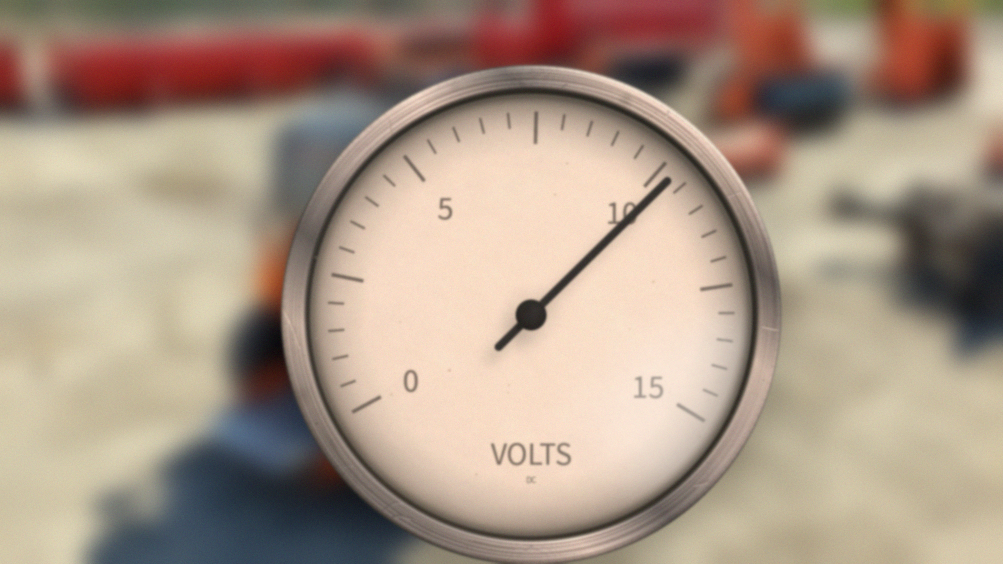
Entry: 10.25,V
